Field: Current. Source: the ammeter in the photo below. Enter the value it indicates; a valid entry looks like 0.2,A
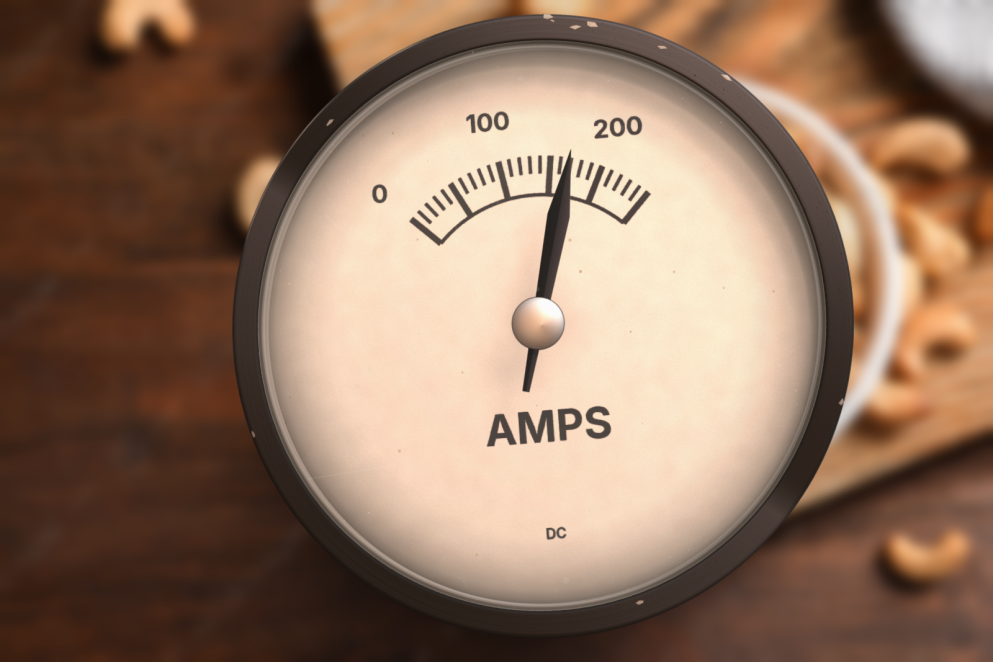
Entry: 170,A
